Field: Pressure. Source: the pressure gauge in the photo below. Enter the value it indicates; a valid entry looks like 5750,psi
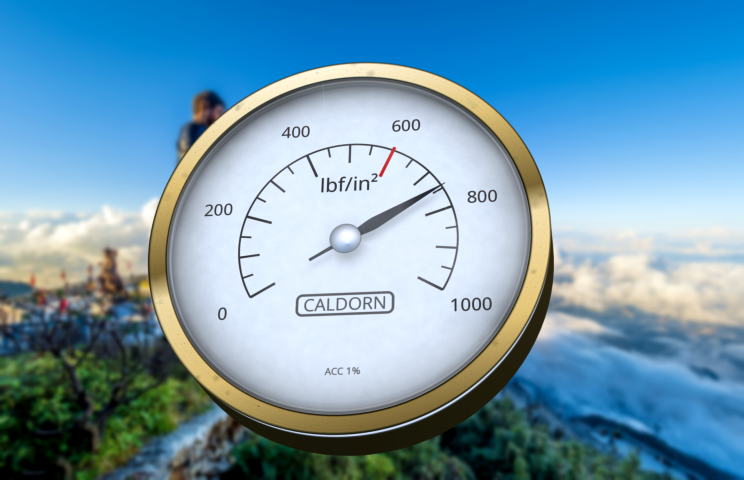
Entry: 750,psi
